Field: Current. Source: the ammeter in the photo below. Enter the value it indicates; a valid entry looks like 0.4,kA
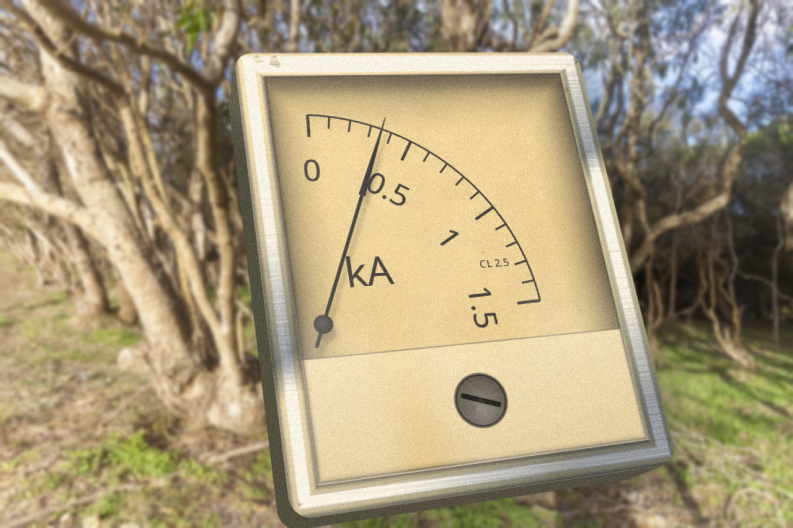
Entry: 0.35,kA
